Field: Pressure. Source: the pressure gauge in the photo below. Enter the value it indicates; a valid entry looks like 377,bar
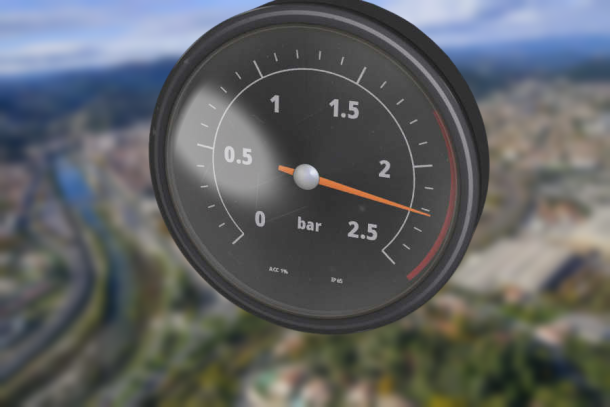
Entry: 2.2,bar
